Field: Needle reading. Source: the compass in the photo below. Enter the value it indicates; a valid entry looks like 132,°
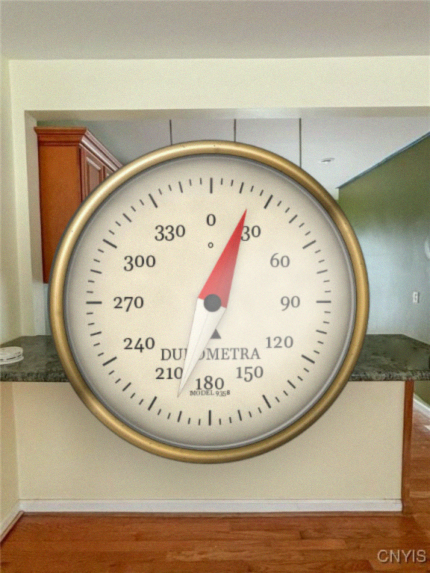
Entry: 20,°
